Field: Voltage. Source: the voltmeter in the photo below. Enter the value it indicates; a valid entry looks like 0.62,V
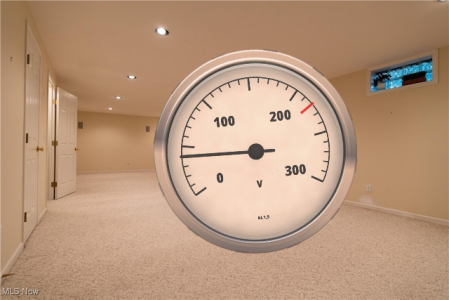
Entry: 40,V
